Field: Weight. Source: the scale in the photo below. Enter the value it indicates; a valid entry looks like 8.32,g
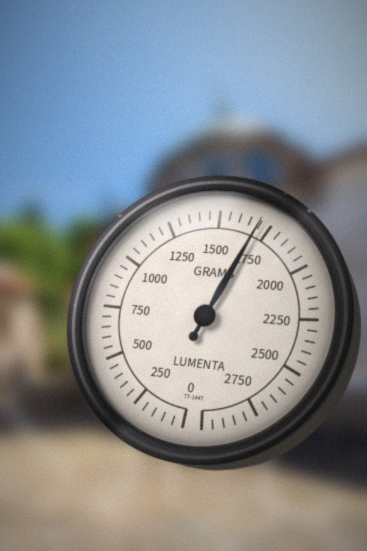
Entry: 1700,g
